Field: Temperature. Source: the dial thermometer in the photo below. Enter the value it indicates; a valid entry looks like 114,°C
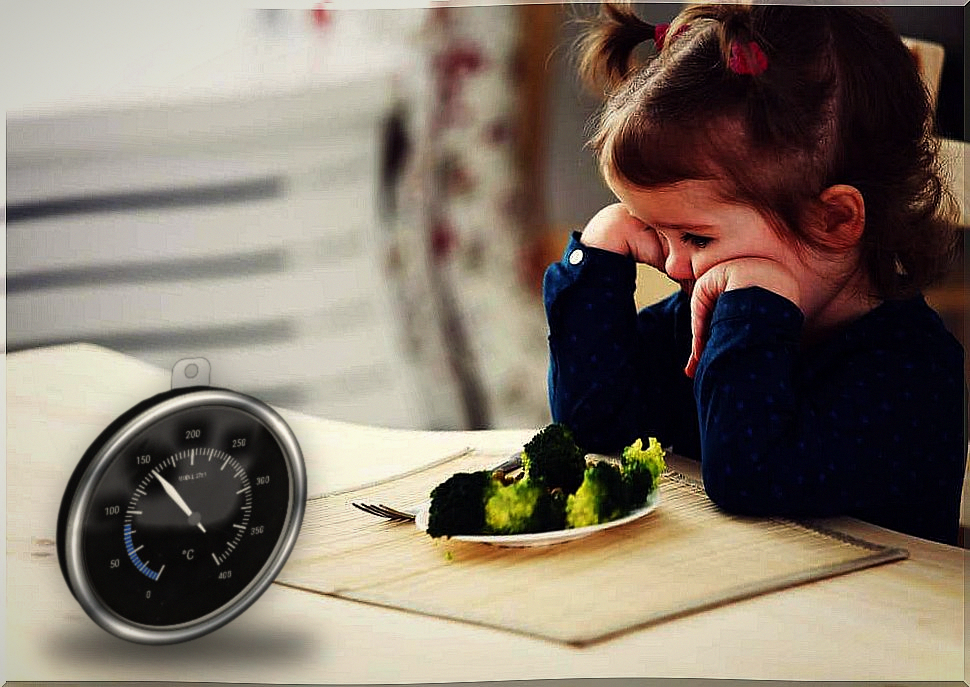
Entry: 150,°C
